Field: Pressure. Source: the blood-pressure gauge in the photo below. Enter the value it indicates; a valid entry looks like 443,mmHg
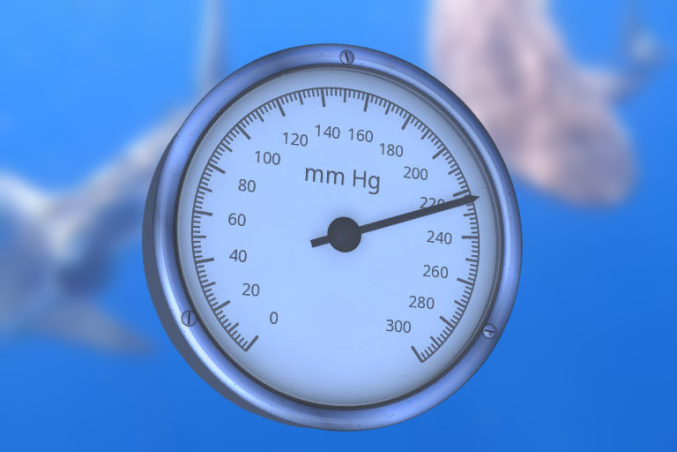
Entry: 224,mmHg
